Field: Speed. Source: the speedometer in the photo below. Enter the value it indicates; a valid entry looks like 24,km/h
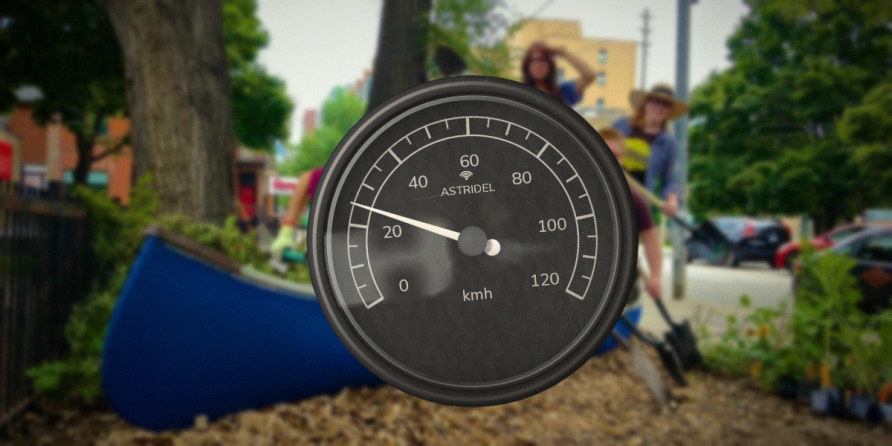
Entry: 25,km/h
